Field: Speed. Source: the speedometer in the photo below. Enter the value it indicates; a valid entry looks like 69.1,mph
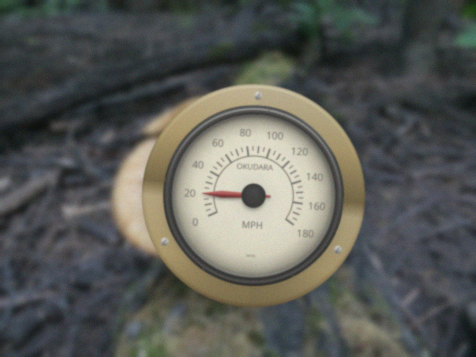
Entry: 20,mph
